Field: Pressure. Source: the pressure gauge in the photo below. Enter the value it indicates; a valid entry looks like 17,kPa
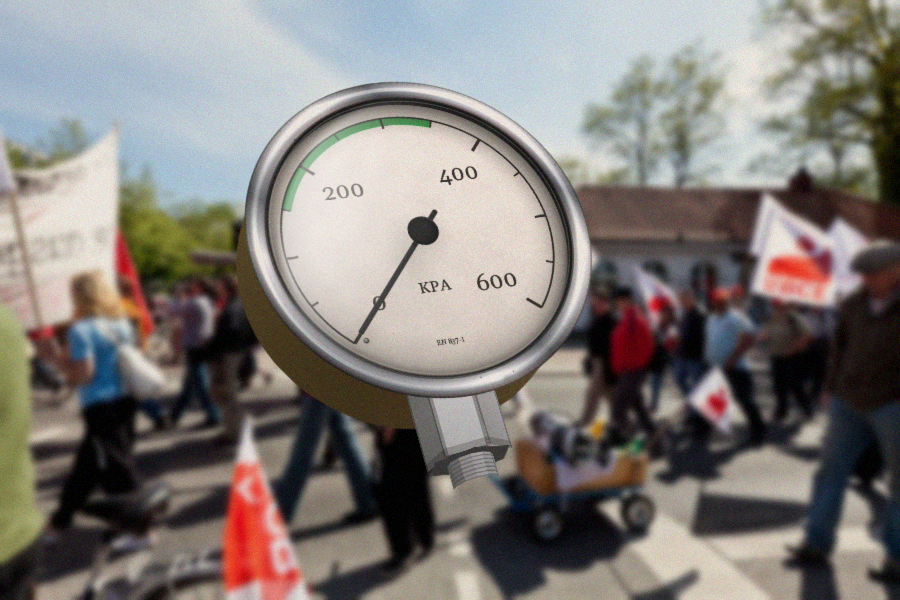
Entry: 0,kPa
